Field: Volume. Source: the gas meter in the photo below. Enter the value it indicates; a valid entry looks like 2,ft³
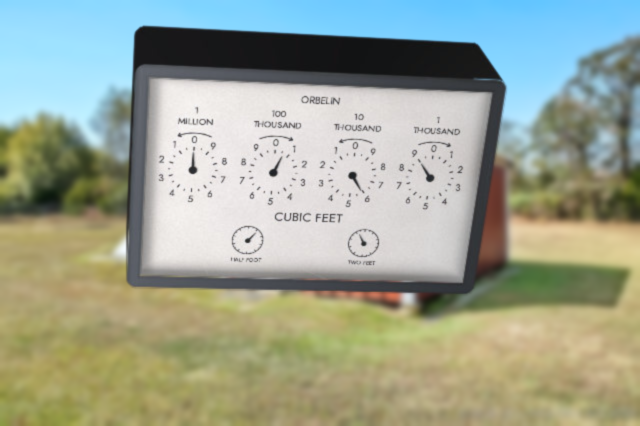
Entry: 5900,ft³
